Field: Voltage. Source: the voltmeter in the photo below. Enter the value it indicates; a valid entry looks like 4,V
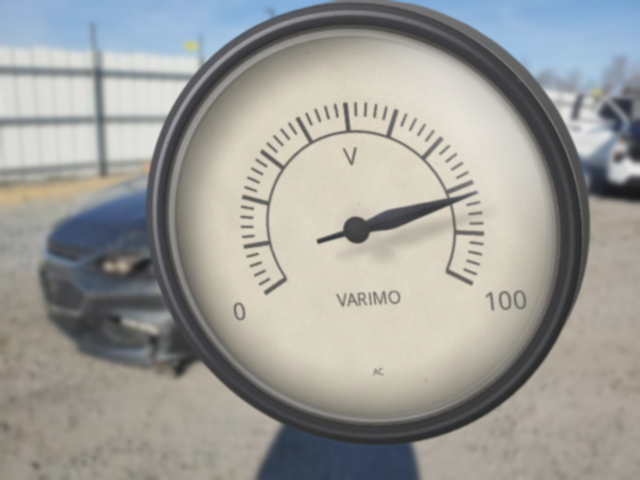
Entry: 82,V
